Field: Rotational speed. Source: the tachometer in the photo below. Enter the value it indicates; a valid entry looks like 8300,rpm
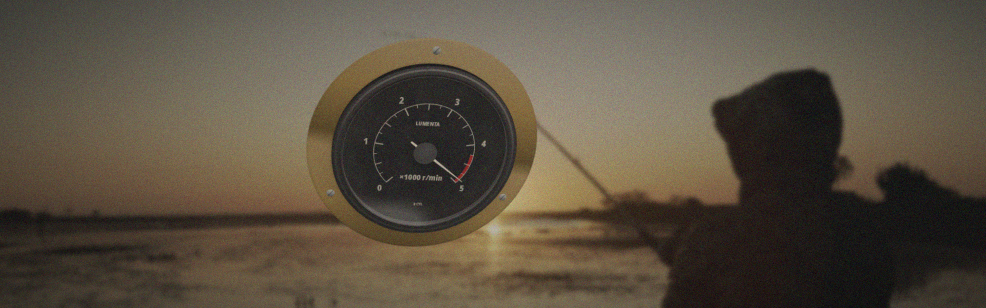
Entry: 4875,rpm
